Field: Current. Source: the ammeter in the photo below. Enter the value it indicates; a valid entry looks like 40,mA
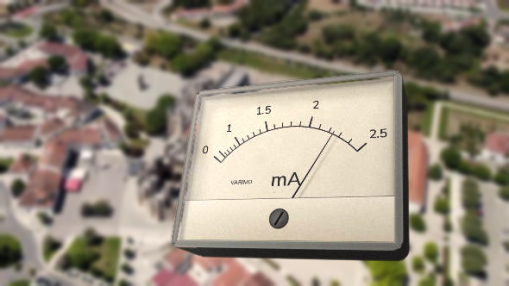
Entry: 2.25,mA
